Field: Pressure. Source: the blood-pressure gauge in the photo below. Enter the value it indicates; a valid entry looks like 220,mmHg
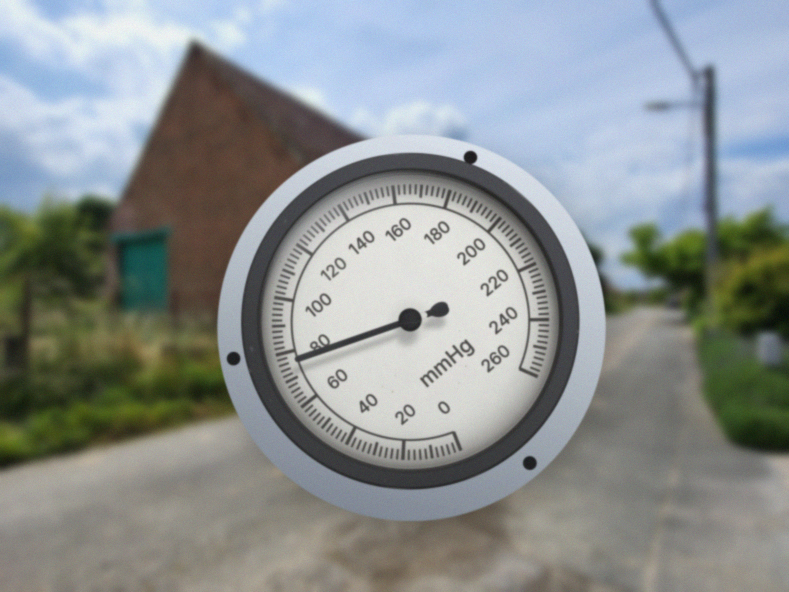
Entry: 76,mmHg
